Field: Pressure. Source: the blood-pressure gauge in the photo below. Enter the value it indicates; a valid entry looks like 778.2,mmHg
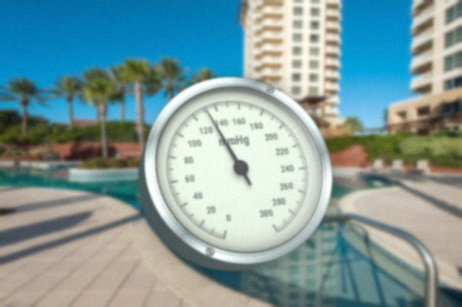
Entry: 130,mmHg
